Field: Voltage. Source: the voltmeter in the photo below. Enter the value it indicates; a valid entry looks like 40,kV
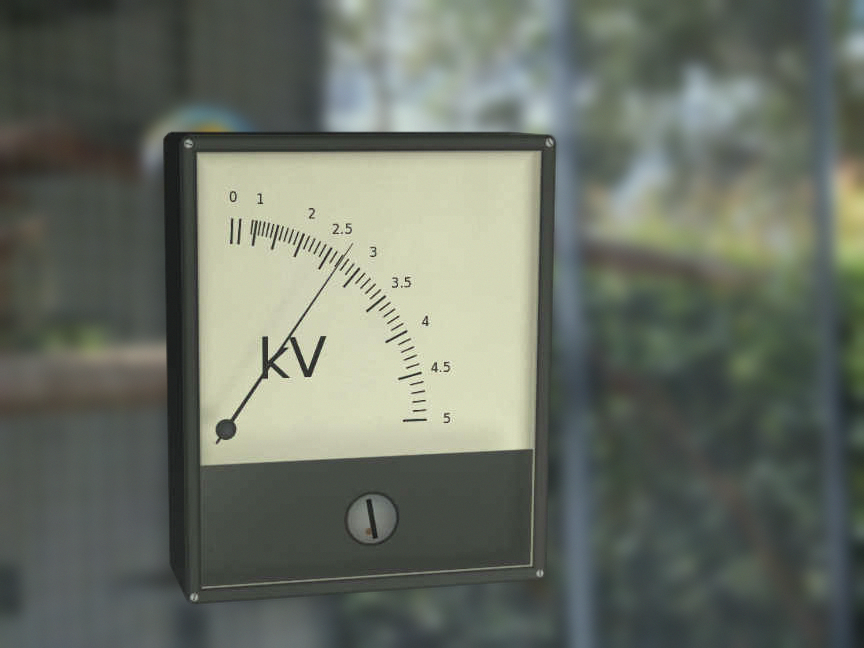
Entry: 2.7,kV
